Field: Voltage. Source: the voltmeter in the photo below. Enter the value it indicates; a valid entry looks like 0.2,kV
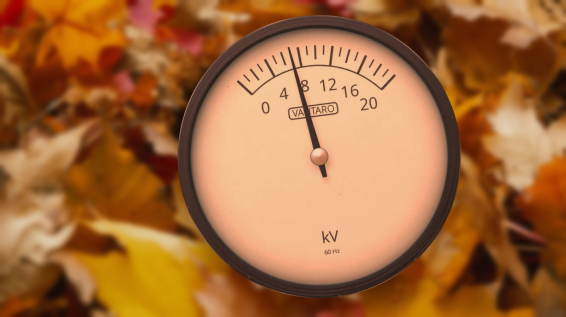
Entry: 7,kV
